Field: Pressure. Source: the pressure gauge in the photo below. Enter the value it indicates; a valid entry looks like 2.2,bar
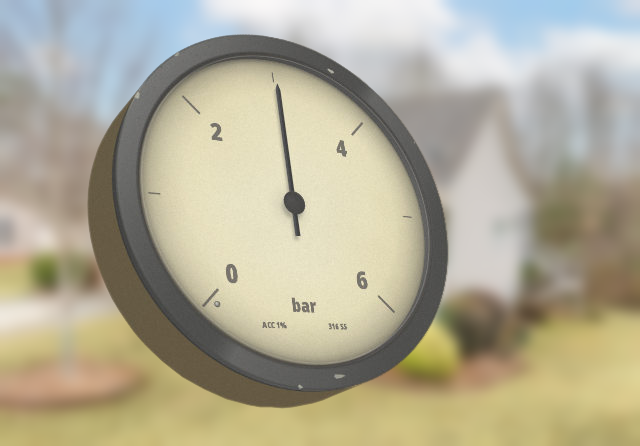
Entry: 3,bar
